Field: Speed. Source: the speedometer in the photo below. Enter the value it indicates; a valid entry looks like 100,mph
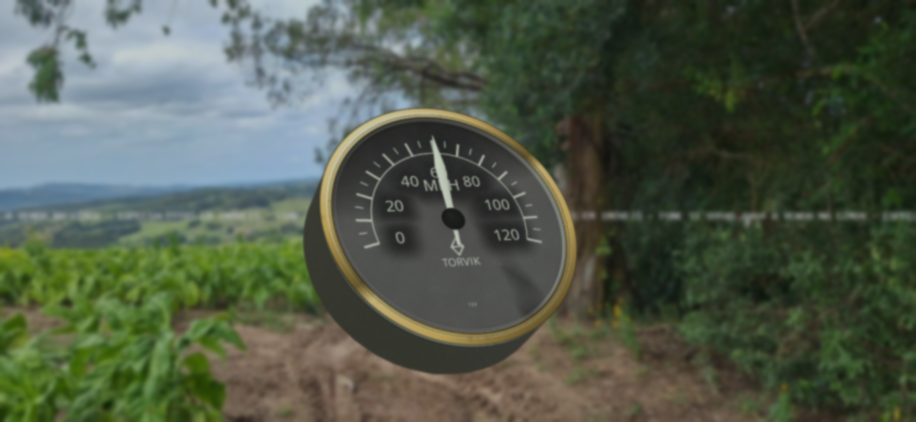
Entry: 60,mph
